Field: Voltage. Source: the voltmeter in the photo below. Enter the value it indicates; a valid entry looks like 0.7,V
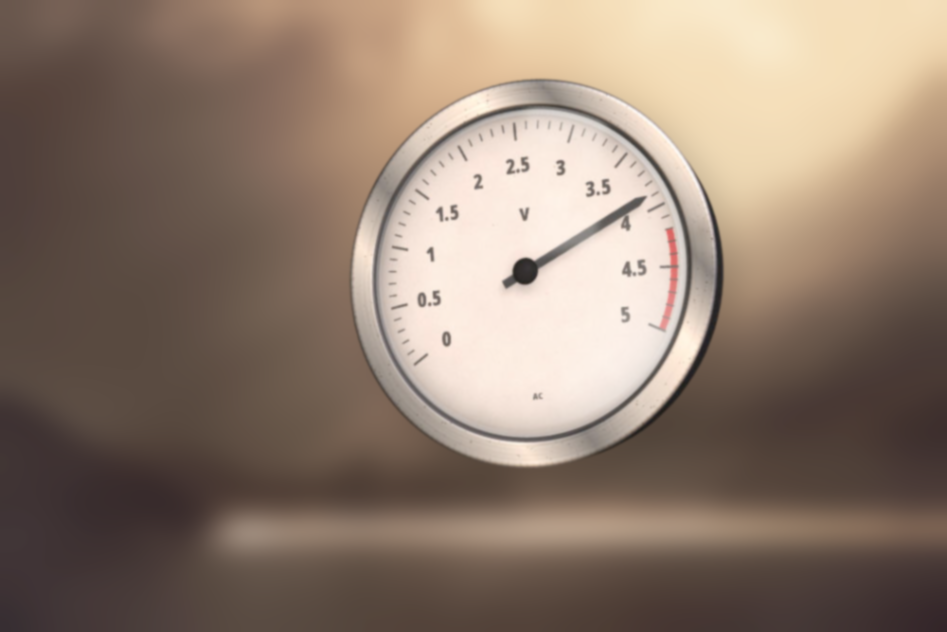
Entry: 3.9,V
